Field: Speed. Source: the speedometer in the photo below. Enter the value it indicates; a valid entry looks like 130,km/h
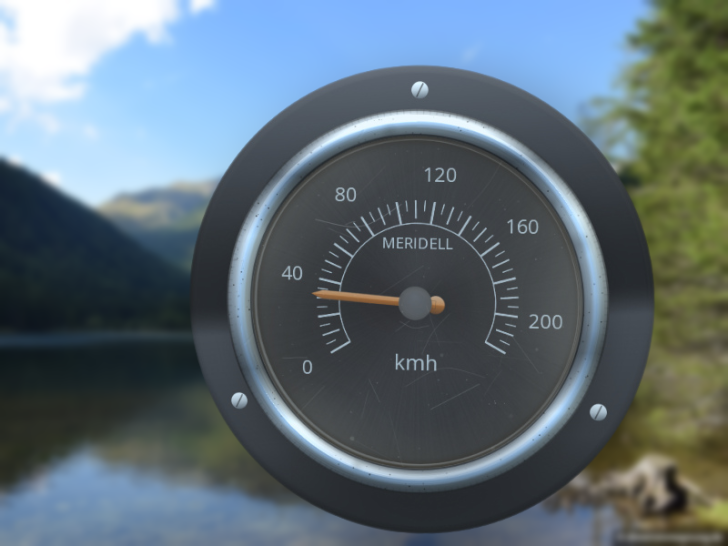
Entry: 32.5,km/h
